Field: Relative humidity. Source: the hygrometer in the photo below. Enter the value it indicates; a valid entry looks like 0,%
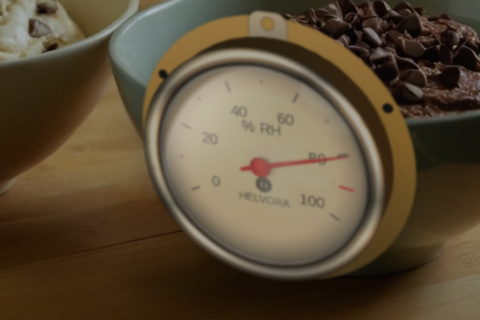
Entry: 80,%
